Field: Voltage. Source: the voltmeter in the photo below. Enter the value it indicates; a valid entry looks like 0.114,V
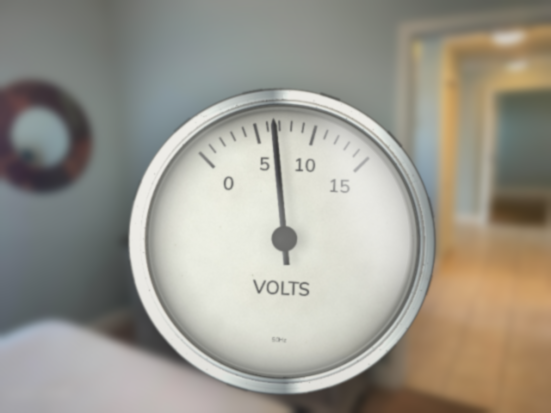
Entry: 6.5,V
